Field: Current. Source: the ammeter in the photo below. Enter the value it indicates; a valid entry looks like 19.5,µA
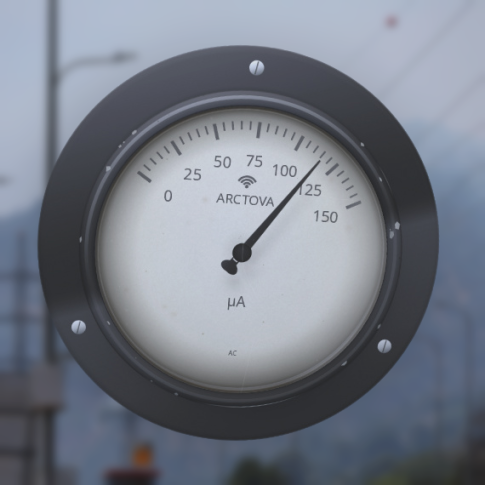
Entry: 115,µA
